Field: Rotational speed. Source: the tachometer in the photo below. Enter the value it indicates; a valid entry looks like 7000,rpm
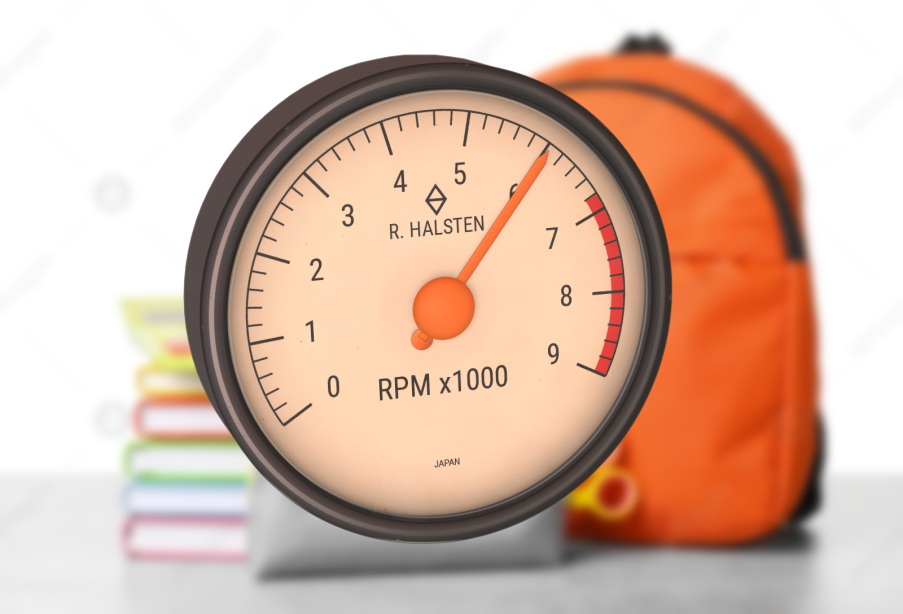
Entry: 6000,rpm
